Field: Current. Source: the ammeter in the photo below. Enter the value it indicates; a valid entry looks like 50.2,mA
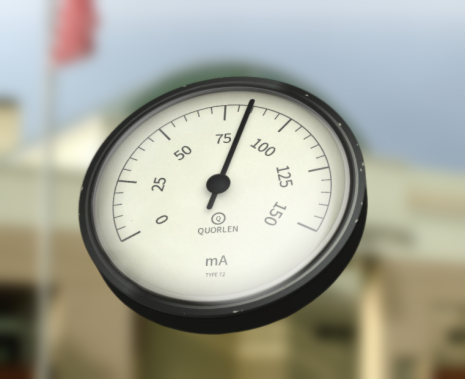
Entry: 85,mA
